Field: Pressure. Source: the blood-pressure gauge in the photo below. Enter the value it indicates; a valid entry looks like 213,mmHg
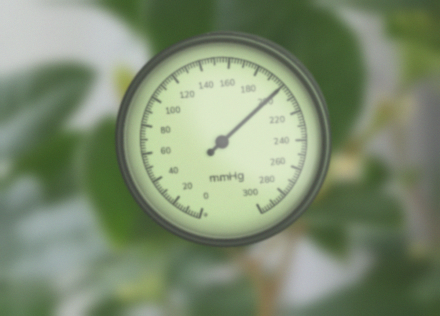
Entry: 200,mmHg
